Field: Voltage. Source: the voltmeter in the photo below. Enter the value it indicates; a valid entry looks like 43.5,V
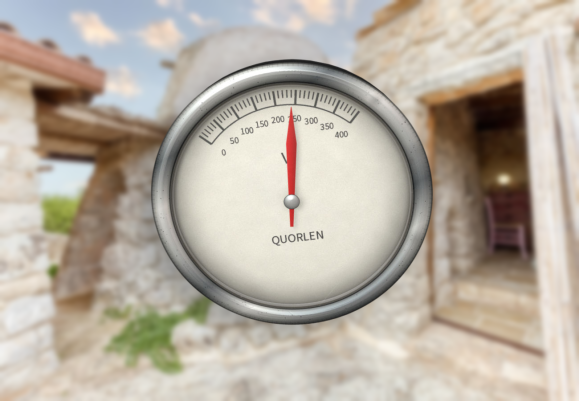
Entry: 240,V
